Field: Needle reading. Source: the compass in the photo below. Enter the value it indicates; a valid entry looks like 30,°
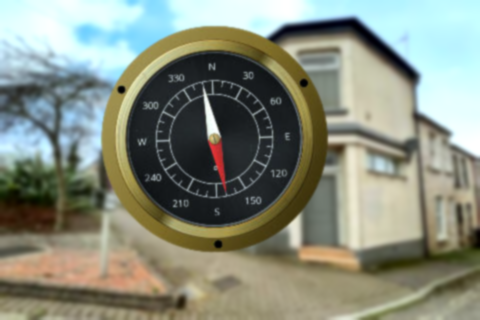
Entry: 170,°
